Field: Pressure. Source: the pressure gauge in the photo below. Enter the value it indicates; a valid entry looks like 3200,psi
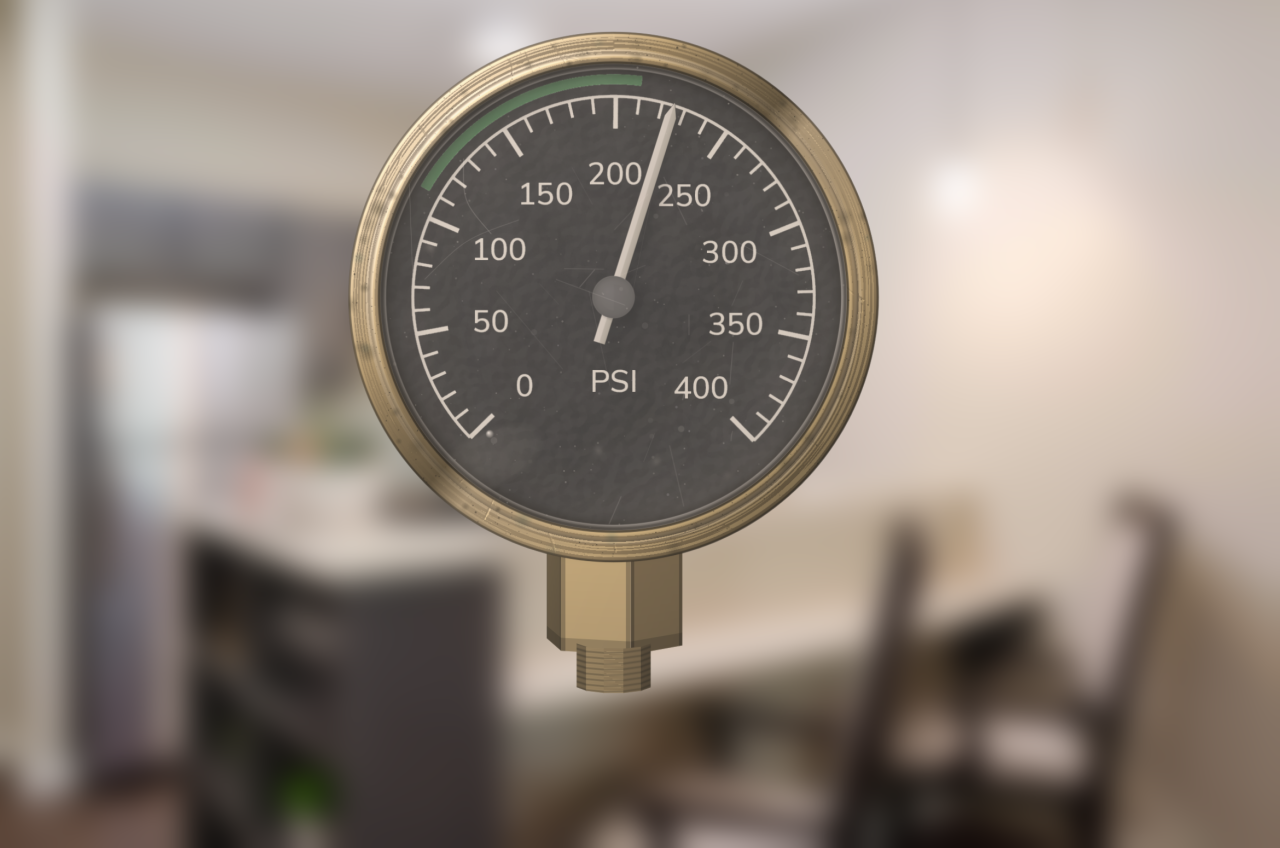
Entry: 225,psi
